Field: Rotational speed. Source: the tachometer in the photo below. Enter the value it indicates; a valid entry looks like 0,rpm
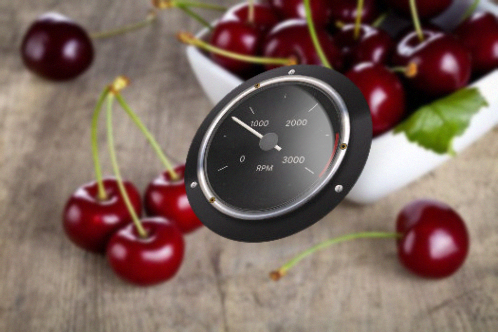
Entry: 750,rpm
